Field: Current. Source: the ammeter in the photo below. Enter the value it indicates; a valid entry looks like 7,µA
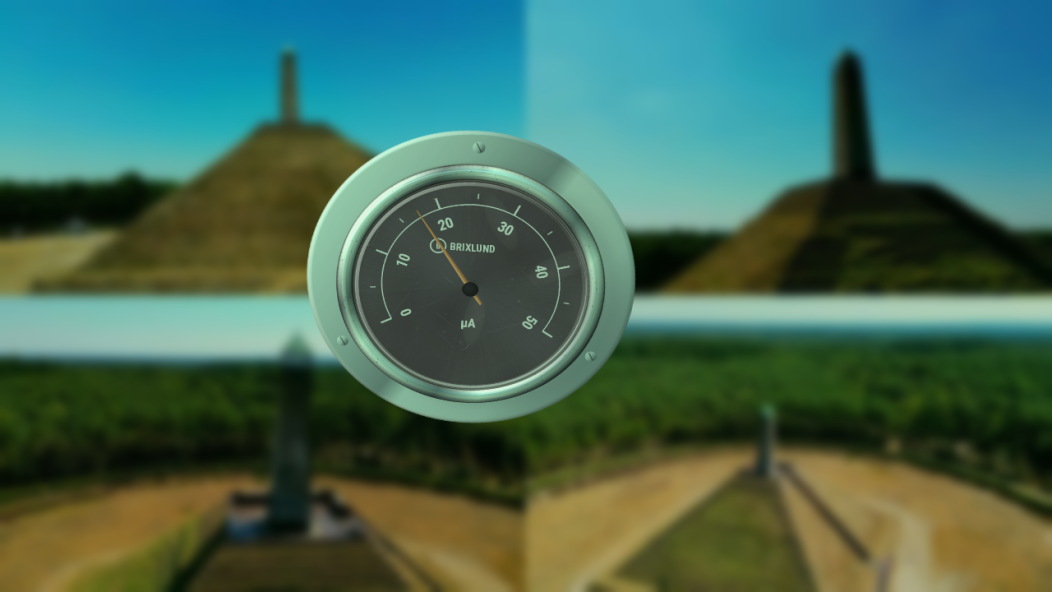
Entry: 17.5,µA
